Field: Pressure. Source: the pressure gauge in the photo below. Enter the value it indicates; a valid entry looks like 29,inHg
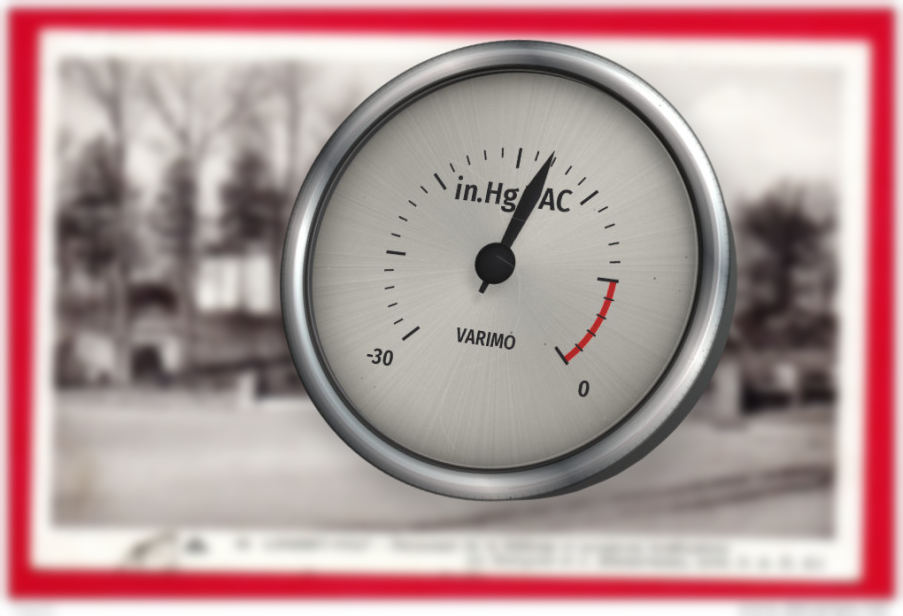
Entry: -13,inHg
